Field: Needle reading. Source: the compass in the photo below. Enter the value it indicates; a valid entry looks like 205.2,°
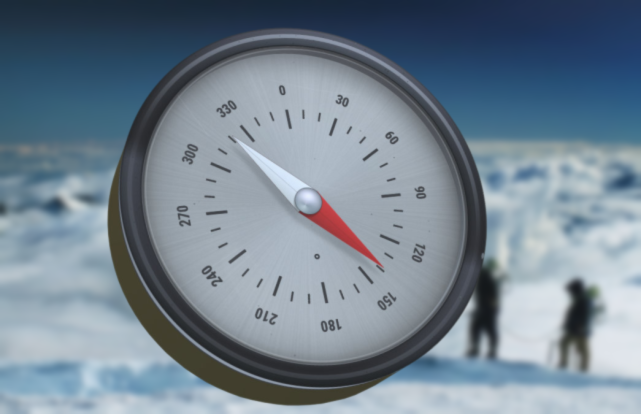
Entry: 140,°
